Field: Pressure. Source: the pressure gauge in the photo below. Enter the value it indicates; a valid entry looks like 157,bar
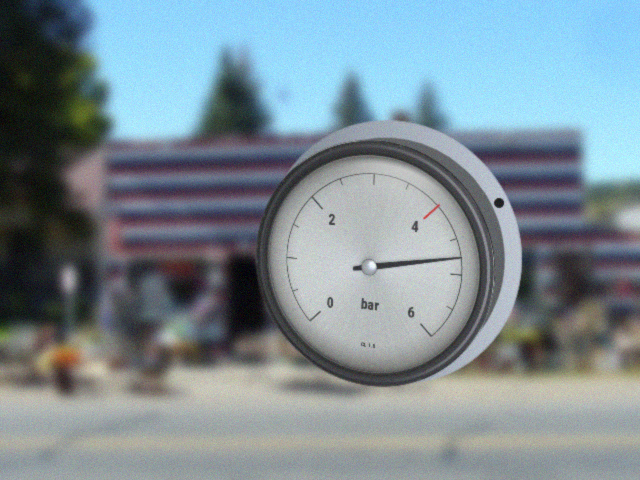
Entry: 4.75,bar
